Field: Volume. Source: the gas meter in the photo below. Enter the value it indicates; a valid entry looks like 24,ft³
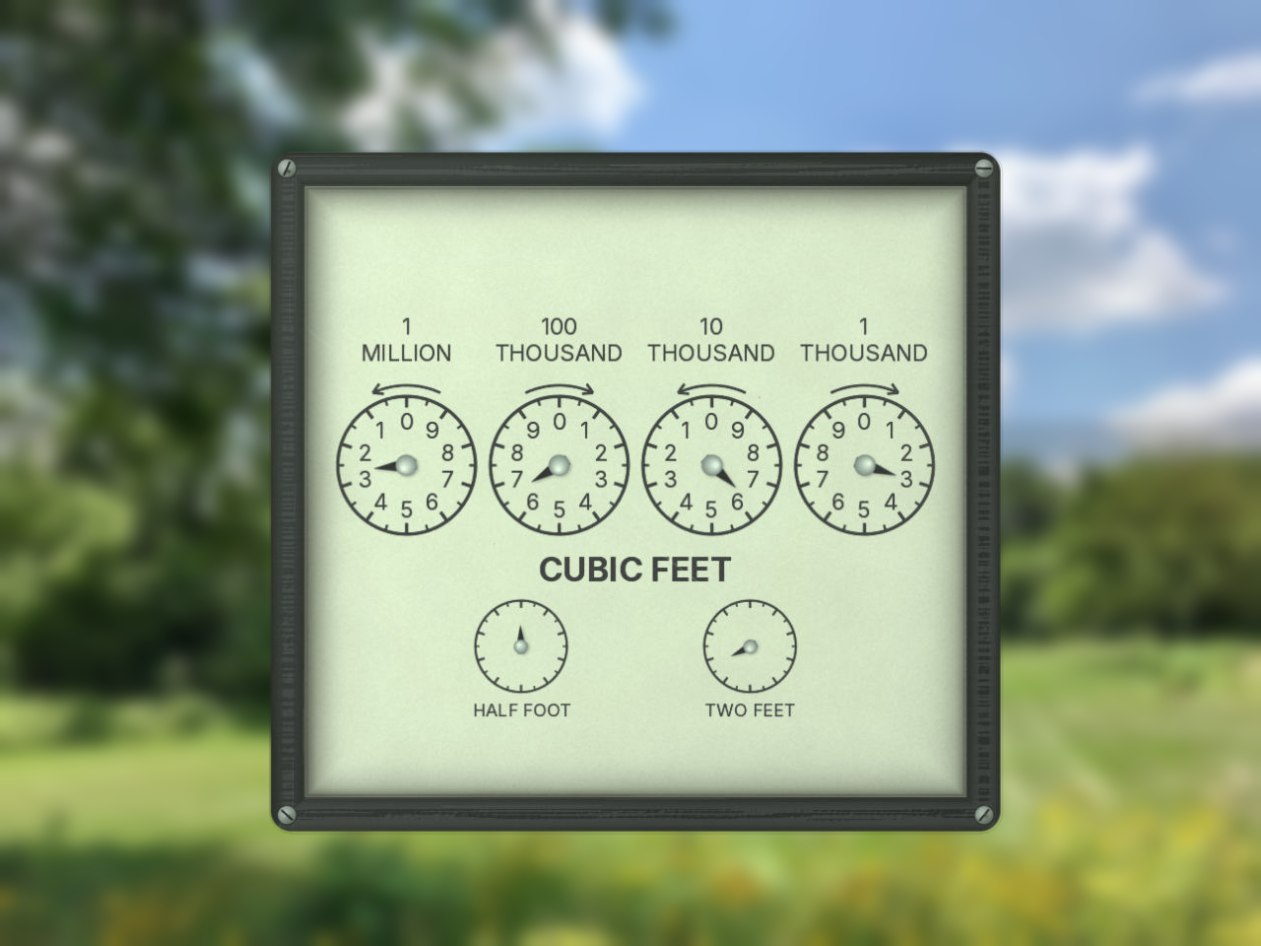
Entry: 266300,ft³
